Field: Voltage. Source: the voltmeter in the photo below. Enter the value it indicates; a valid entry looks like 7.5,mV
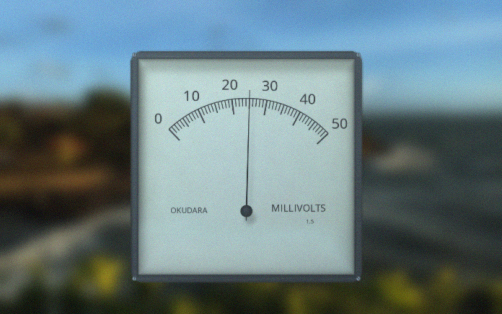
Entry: 25,mV
